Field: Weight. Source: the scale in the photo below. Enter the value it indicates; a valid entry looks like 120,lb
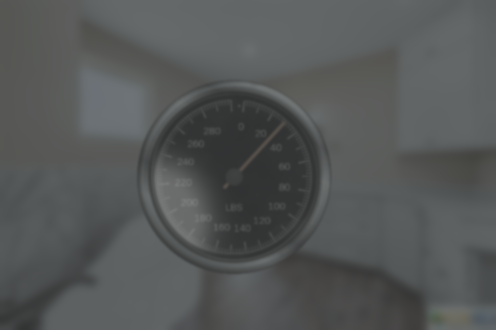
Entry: 30,lb
